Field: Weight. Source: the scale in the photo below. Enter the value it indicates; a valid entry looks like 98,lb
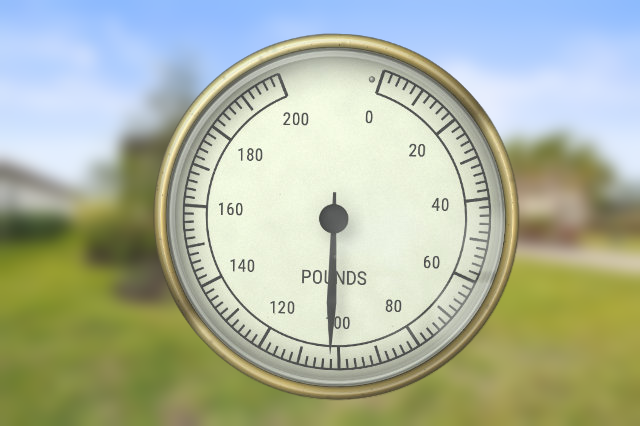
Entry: 102,lb
